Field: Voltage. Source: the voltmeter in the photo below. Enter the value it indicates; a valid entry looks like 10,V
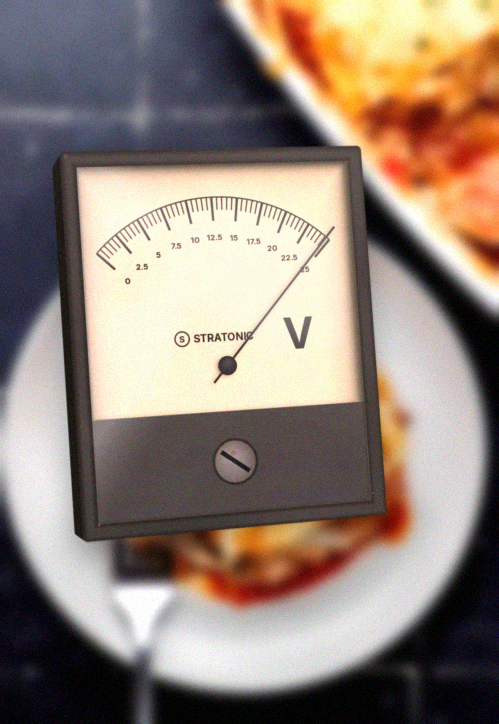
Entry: 24.5,V
